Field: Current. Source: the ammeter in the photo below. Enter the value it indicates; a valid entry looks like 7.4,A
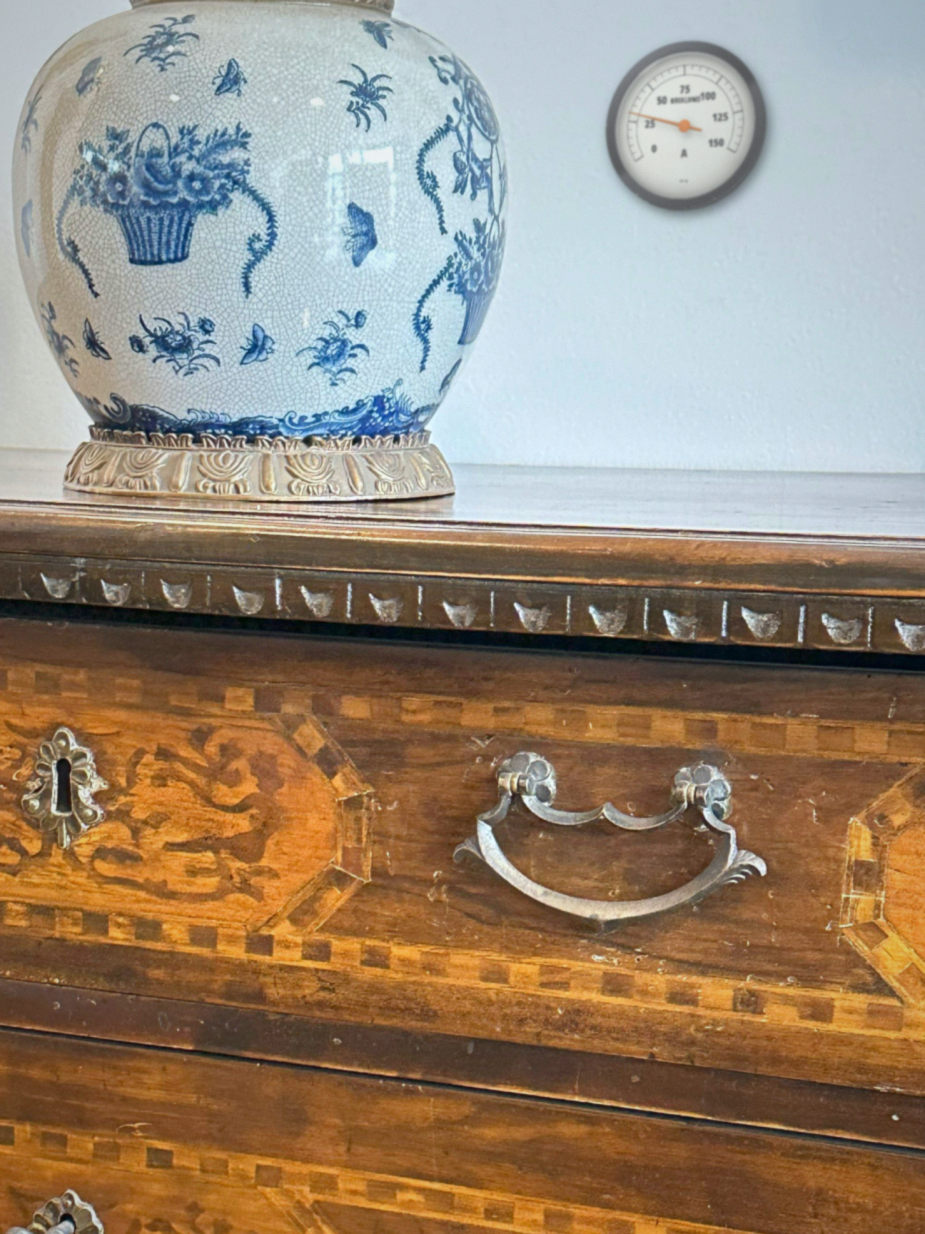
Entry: 30,A
